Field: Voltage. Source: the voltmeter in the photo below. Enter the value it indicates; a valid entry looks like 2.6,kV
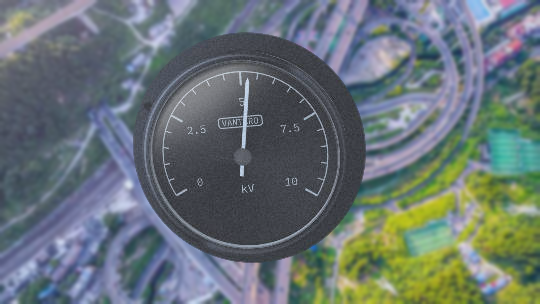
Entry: 5.25,kV
